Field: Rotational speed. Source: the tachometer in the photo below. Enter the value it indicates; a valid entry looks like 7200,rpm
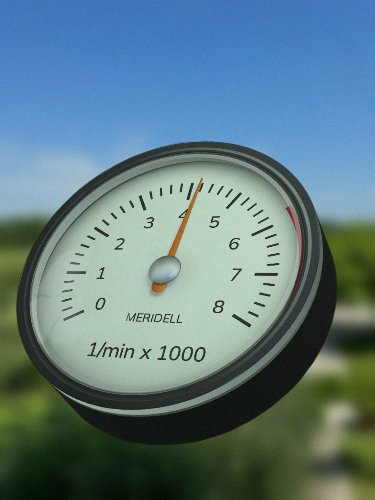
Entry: 4200,rpm
